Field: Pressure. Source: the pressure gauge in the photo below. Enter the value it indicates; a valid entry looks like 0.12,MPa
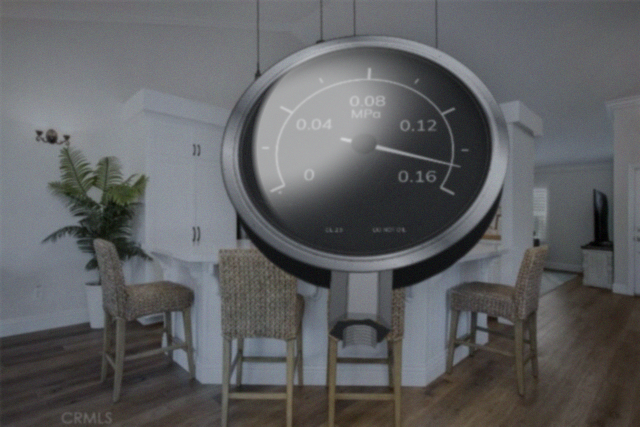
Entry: 0.15,MPa
